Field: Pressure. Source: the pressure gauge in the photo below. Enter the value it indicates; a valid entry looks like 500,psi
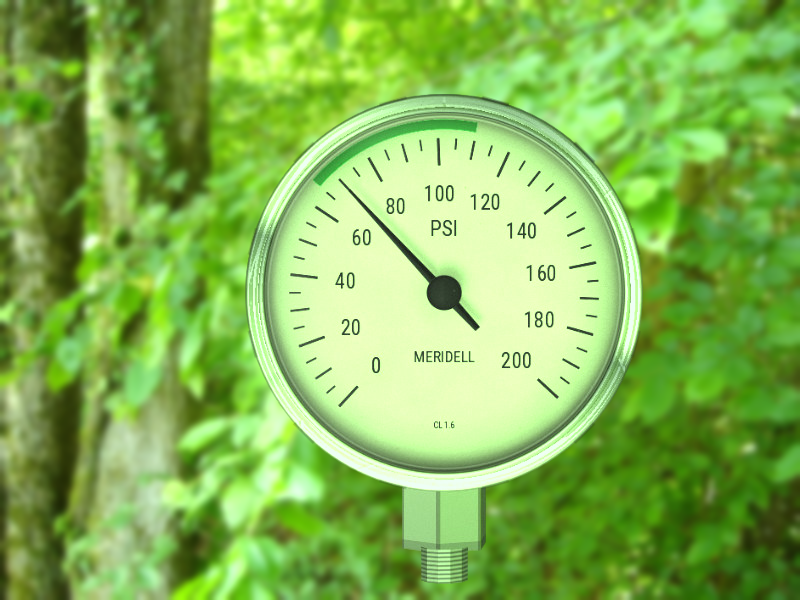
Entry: 70,psi
